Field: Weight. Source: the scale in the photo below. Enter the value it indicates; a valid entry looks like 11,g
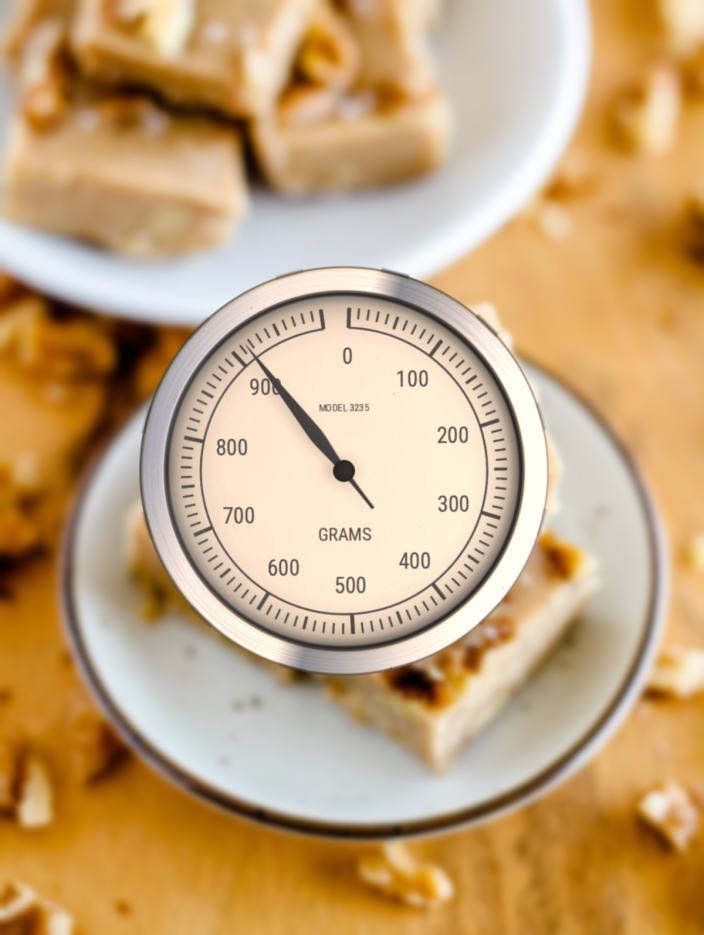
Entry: 915,g
